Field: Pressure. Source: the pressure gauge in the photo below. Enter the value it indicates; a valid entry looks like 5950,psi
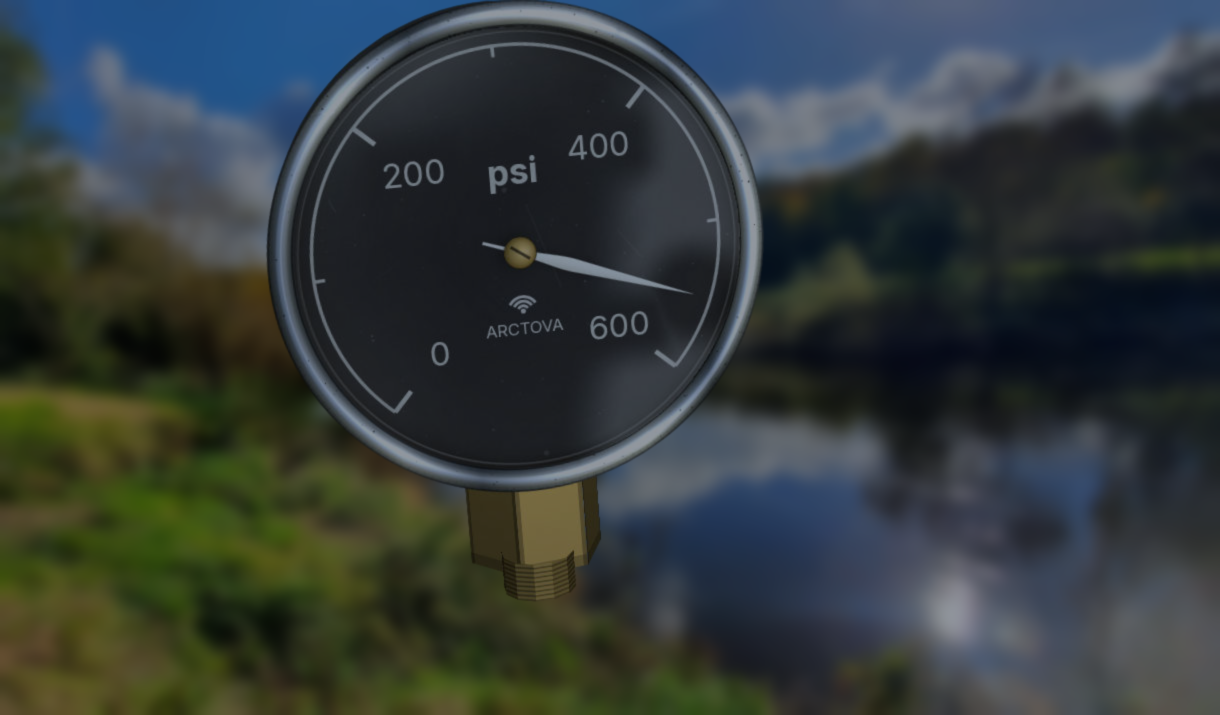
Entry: 550,psi
